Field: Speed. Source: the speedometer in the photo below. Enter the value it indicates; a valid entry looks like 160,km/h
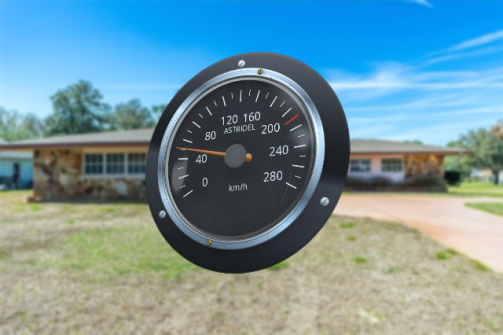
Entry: 50,km/h
